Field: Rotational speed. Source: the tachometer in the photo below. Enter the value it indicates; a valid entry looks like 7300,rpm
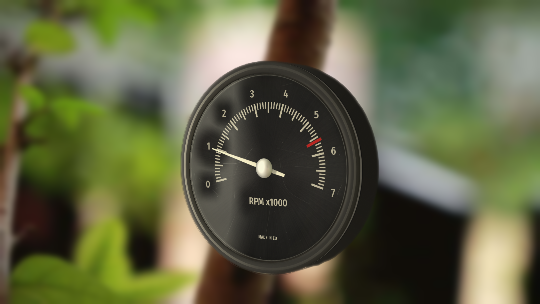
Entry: 1000,rpm
